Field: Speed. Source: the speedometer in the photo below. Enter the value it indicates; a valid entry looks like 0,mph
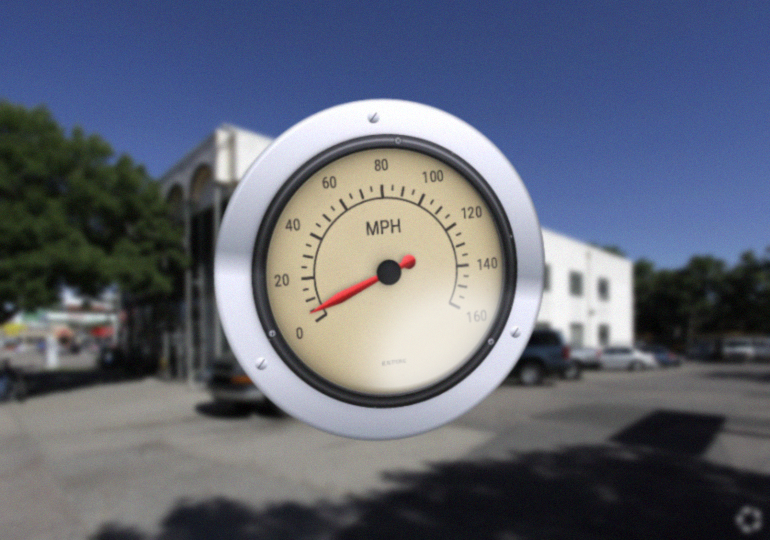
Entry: 5,mph
